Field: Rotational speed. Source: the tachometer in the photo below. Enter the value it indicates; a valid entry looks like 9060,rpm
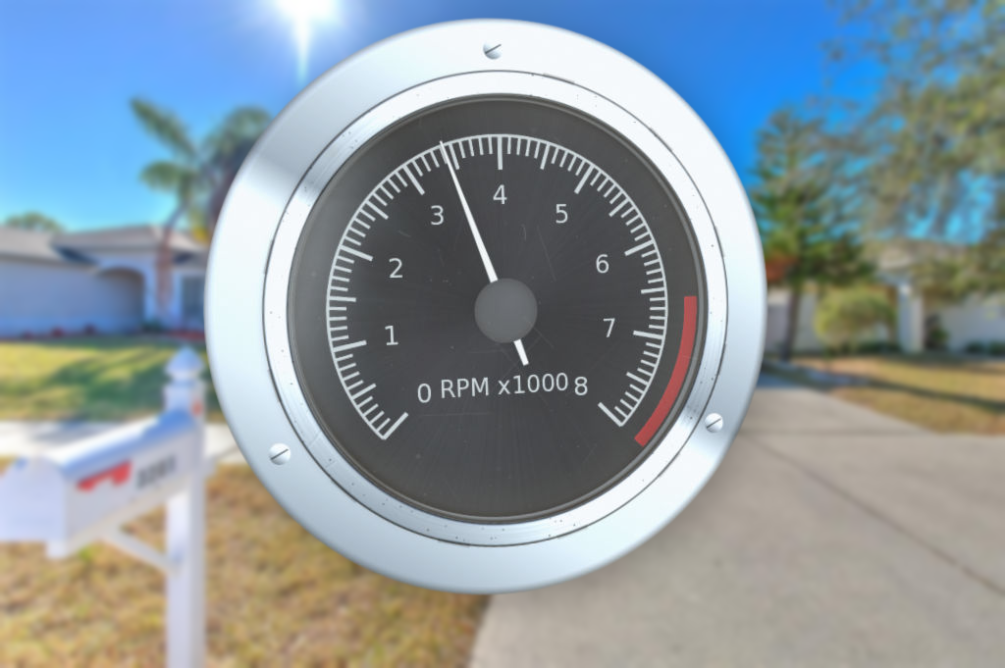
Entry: 3400,rpm
